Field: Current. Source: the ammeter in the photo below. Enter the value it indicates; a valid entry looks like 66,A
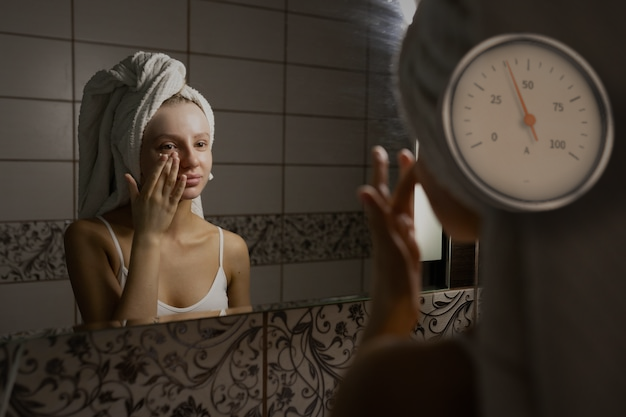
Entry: 40,A
